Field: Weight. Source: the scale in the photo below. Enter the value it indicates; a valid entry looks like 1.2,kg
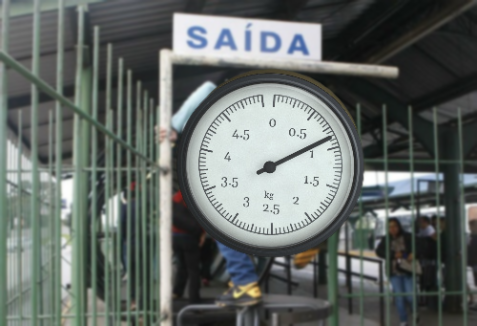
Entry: 0.85,kg
